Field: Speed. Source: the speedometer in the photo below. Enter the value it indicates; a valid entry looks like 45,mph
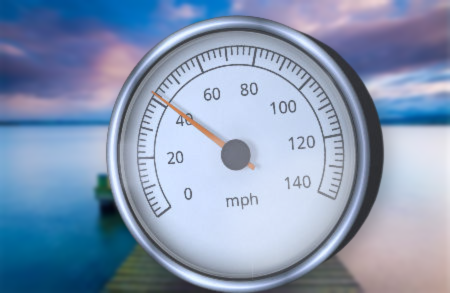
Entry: 42,mph
